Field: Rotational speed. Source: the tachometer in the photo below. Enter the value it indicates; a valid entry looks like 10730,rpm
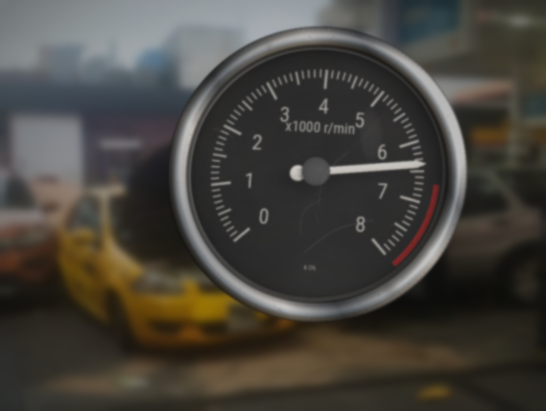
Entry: 6400,rpm
